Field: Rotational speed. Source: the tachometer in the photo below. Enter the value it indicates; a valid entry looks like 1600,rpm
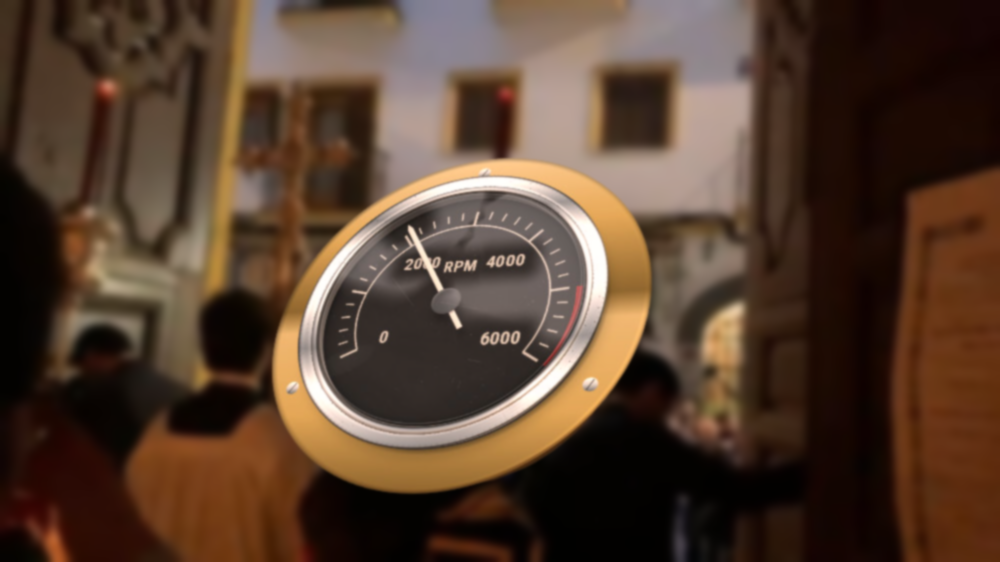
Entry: 2100,rpm
